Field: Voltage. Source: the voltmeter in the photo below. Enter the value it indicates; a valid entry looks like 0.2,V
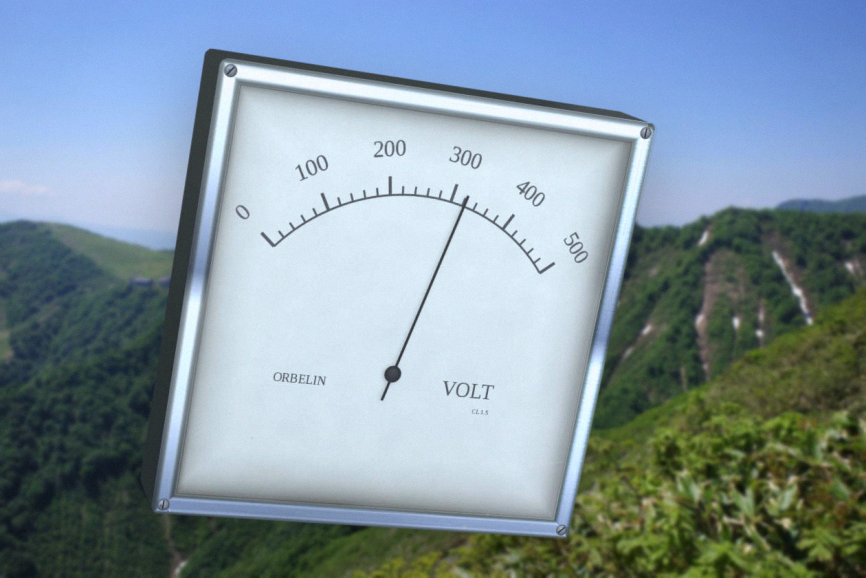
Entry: 320,V
